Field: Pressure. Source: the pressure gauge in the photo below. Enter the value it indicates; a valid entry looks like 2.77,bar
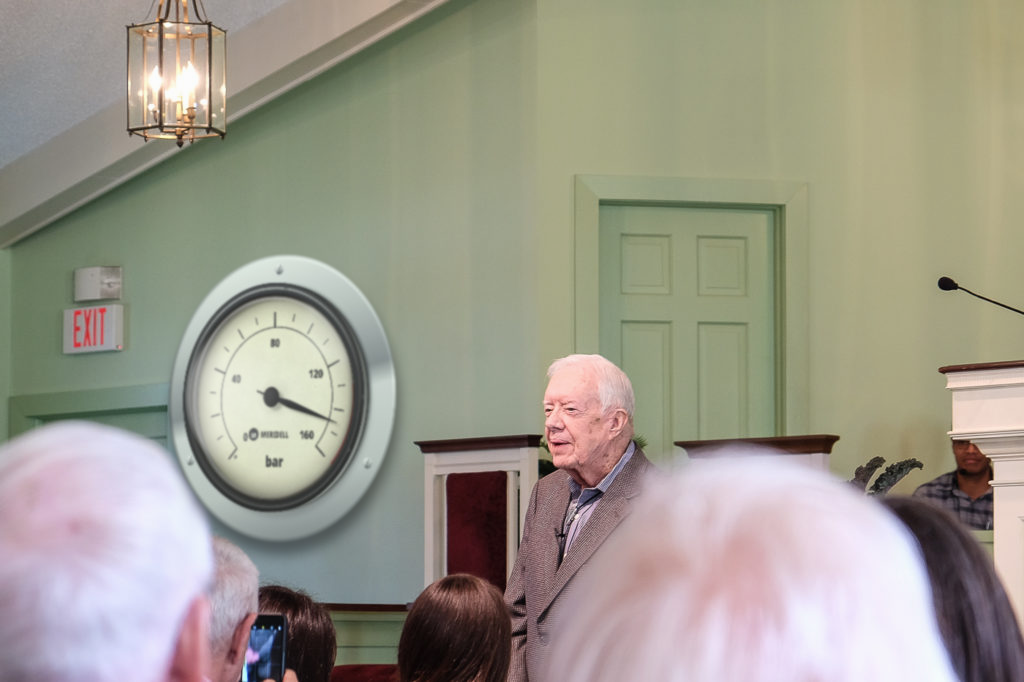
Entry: 145,bar
